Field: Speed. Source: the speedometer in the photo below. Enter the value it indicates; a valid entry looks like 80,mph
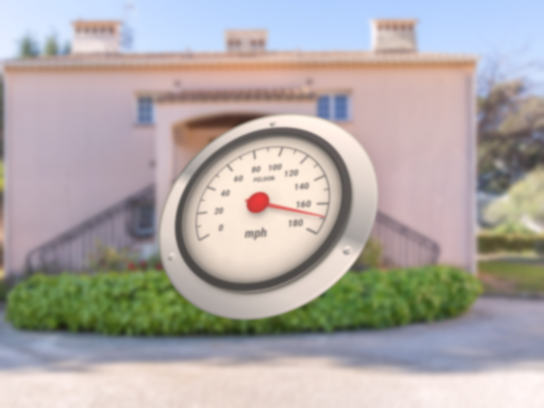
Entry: 170,mph
